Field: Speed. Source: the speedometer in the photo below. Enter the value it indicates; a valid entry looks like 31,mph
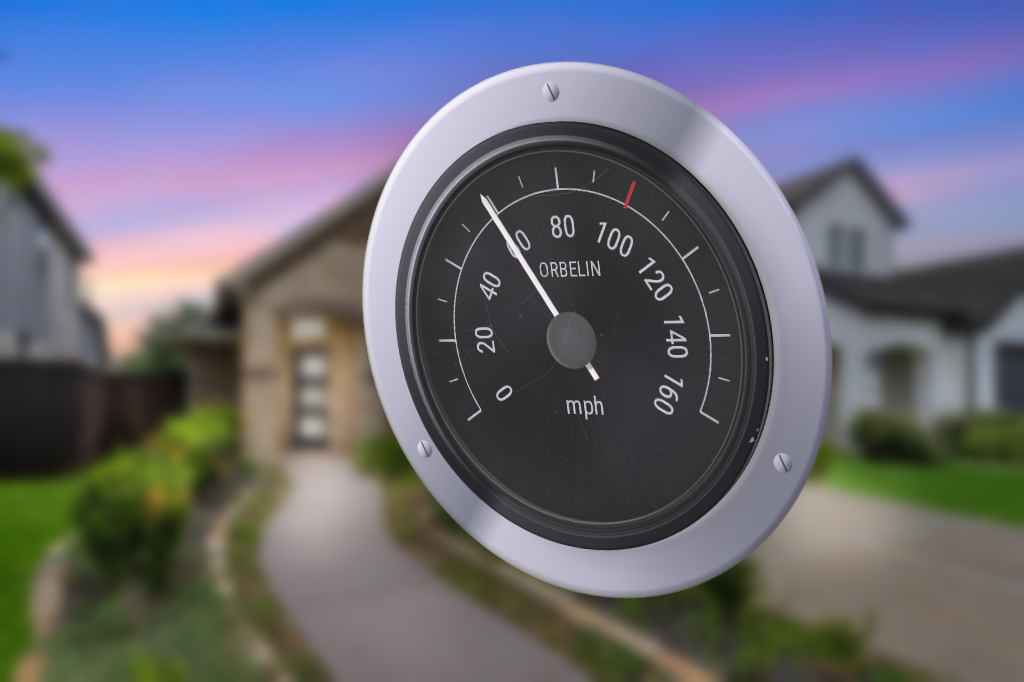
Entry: 60,mph
